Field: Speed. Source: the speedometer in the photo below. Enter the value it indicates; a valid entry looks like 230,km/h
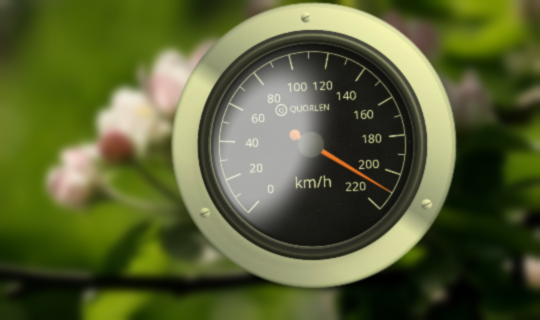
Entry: 210,km/h
